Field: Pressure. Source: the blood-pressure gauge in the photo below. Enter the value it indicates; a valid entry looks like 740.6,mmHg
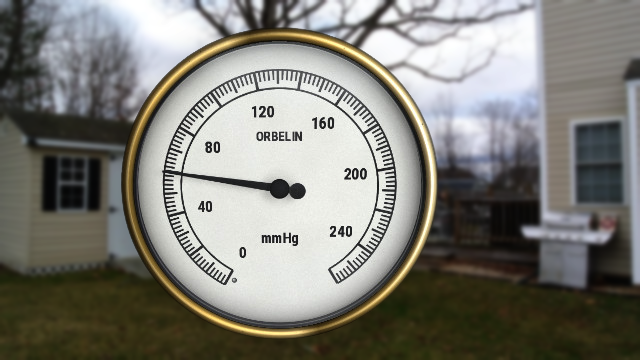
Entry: 60,mmHg
